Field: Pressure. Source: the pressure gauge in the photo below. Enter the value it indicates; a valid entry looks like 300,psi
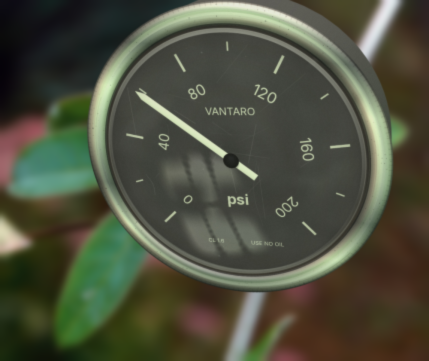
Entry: 60,psi
